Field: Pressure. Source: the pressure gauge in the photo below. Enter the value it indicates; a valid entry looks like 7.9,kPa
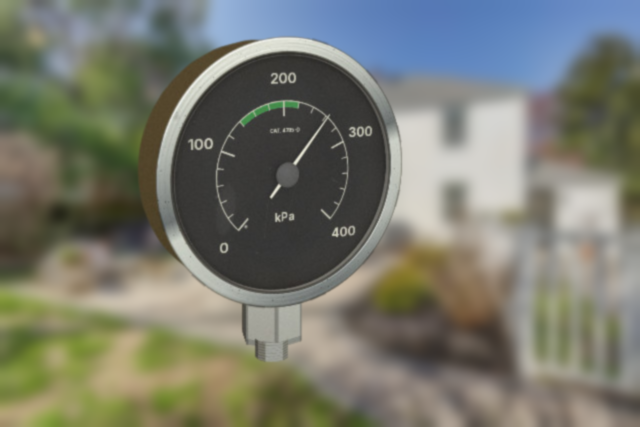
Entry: 260,kPa
